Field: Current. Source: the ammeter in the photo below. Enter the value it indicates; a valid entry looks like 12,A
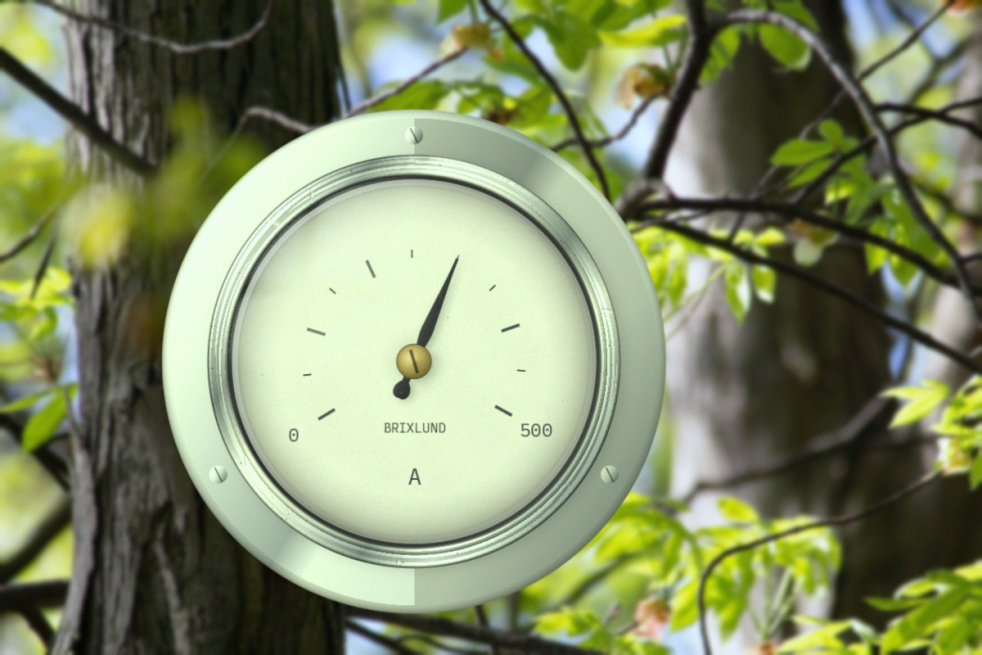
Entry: 300,A
